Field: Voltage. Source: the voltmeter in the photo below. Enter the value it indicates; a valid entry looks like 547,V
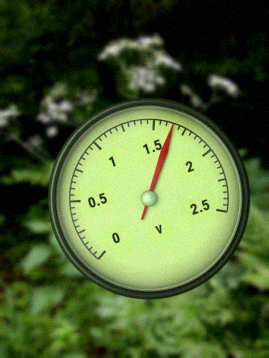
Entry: 1.65,V
